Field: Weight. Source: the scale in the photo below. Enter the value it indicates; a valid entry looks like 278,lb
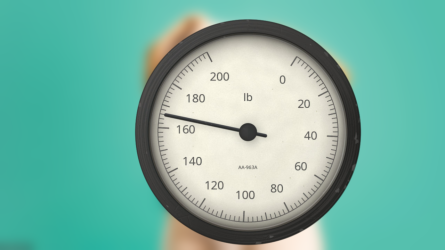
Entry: 166,lb
